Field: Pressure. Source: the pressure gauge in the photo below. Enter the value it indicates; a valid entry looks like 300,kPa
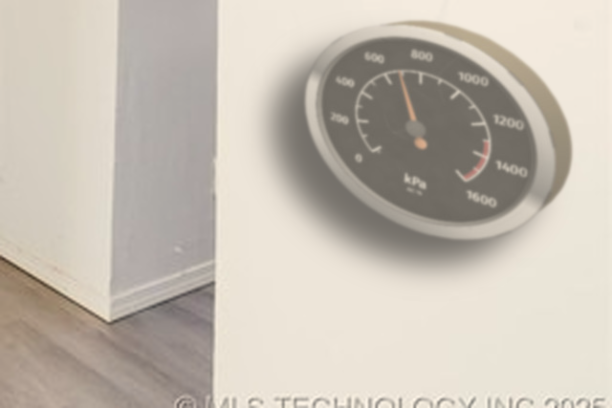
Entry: 700,kPa
